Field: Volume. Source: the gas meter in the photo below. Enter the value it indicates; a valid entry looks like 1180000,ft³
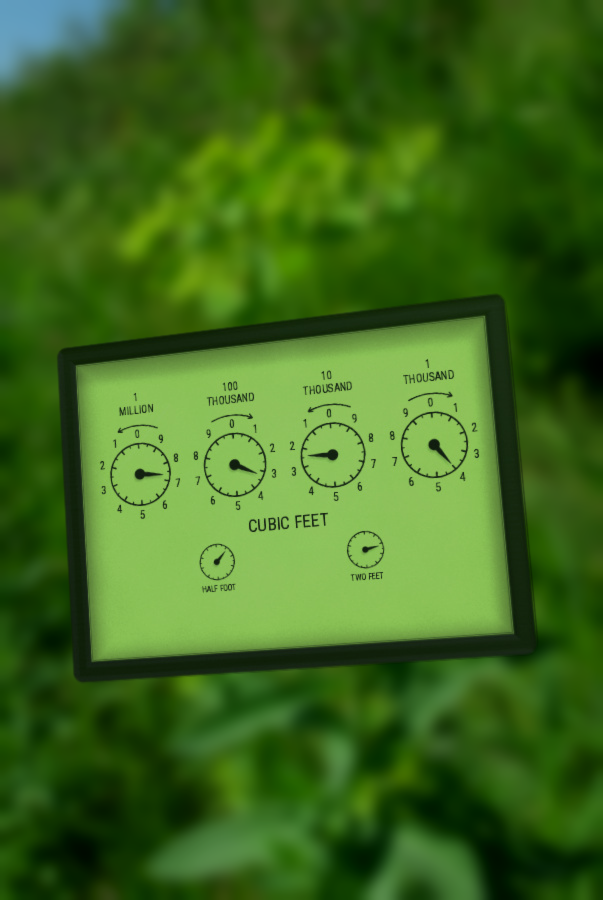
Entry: 732400,ft³
